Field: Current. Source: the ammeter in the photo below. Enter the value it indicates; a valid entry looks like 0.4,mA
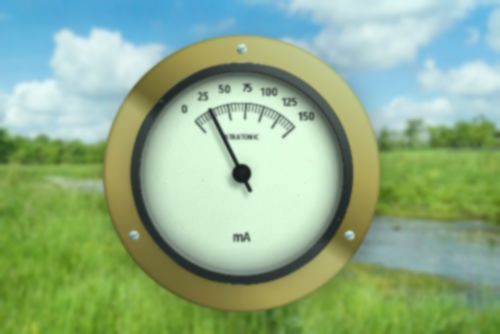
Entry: 25,mA
